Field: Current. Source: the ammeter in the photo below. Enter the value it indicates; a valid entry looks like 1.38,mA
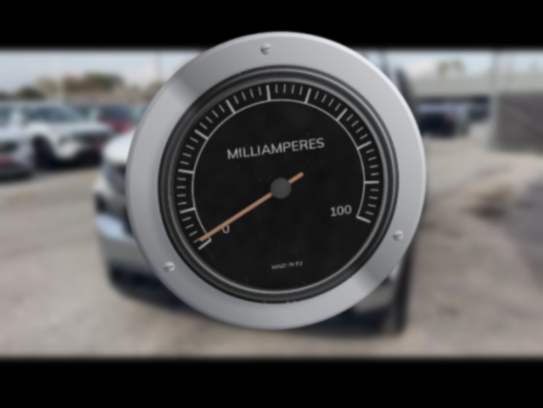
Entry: 2,mA
